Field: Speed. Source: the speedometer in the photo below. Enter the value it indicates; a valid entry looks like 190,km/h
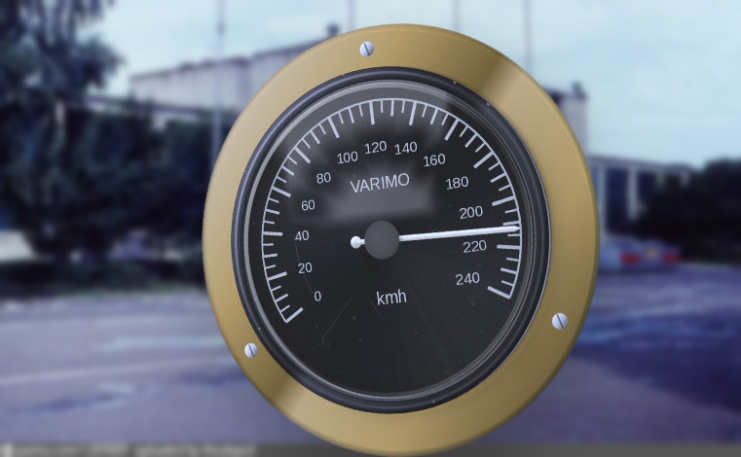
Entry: 212.5,km/h
